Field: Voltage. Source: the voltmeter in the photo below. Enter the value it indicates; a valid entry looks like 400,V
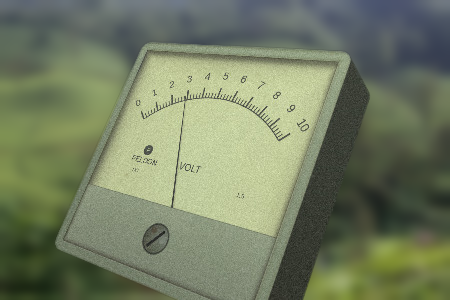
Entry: 3,V
